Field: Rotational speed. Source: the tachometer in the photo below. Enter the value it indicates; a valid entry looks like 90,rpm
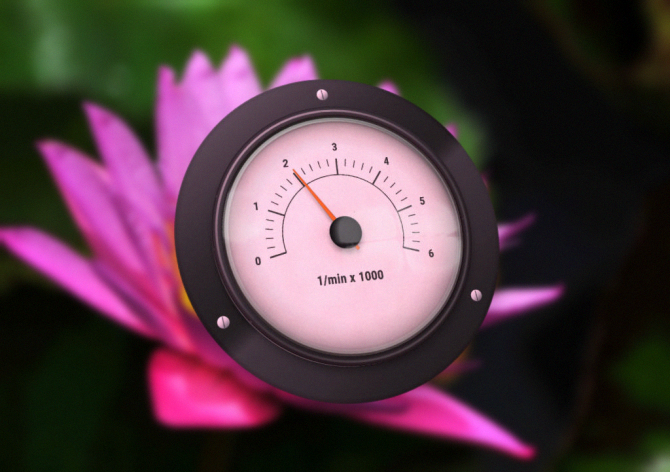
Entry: 2000,rpm
